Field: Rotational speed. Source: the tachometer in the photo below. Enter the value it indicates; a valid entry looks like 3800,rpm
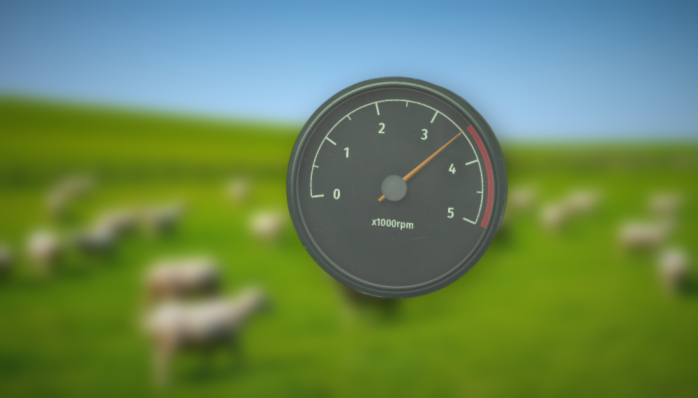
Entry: 3500,rpm
